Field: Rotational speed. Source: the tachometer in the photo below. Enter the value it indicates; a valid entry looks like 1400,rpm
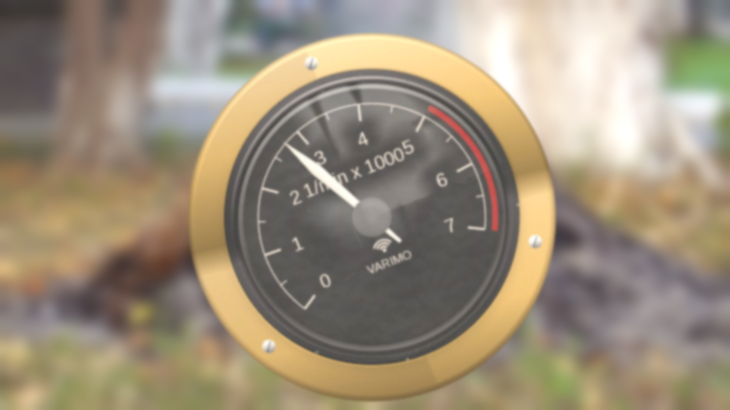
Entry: 2750,rpm
